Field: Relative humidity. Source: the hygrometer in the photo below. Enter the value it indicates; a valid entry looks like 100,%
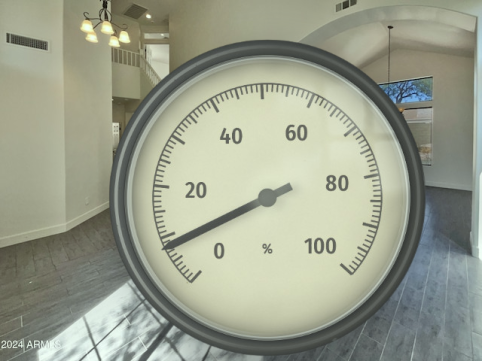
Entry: 8,%
